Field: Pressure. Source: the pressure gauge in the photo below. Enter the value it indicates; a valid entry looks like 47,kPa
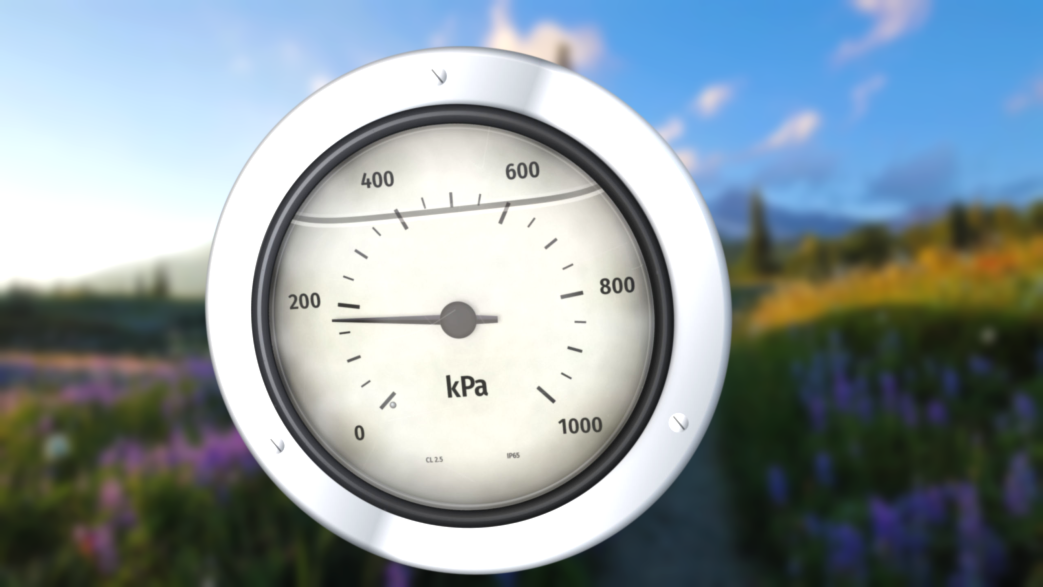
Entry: 175,kPa
